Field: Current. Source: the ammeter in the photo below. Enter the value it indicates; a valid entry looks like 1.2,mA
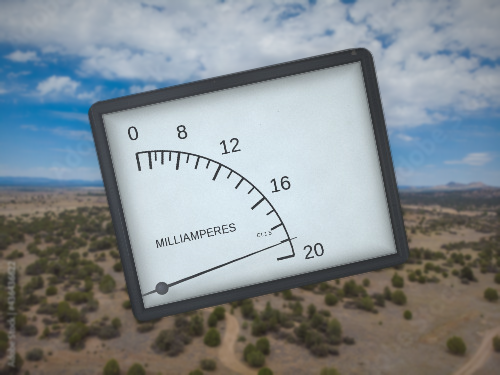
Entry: 19,mA
